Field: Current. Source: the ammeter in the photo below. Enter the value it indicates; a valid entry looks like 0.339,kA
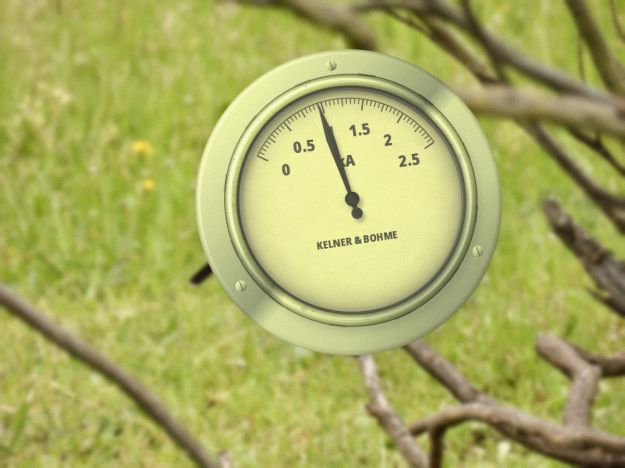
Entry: 0.95,kA
